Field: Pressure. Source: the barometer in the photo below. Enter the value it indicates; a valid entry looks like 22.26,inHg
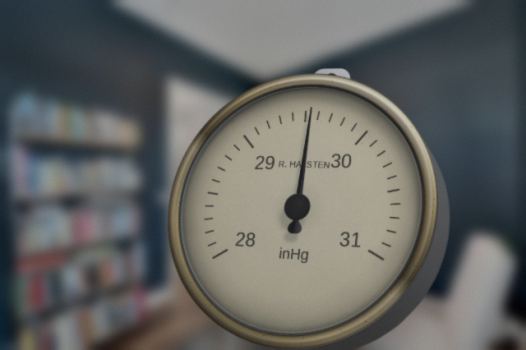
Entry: 29.55,inHg
